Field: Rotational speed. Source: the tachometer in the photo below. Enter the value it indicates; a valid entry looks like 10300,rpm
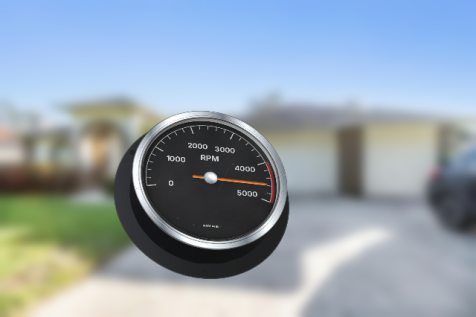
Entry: 4600,rpm
